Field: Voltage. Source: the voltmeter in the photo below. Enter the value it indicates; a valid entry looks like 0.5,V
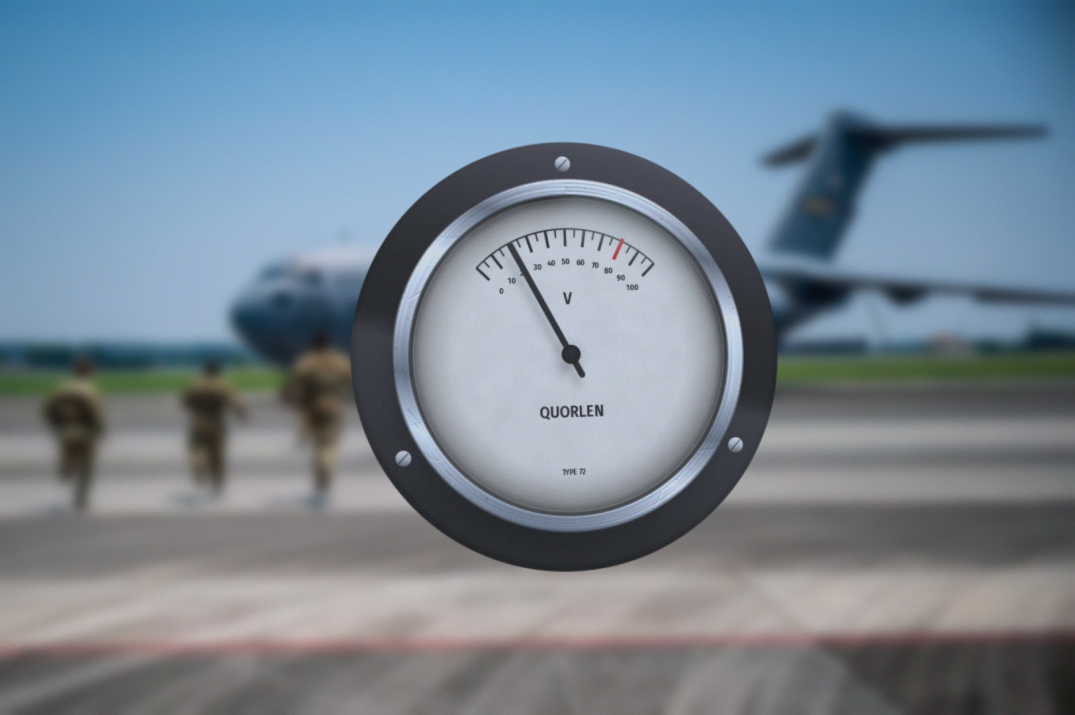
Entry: 20,V
